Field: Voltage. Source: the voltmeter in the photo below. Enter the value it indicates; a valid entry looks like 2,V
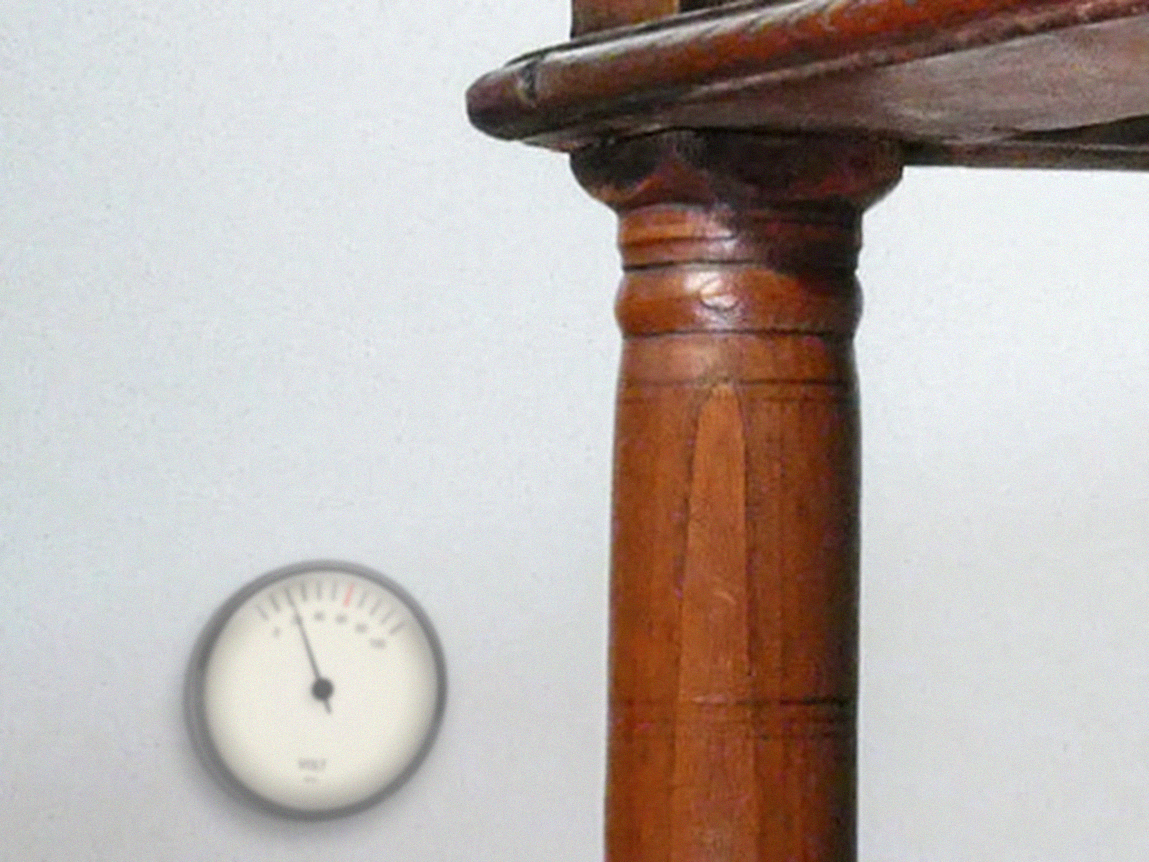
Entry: 20,V
